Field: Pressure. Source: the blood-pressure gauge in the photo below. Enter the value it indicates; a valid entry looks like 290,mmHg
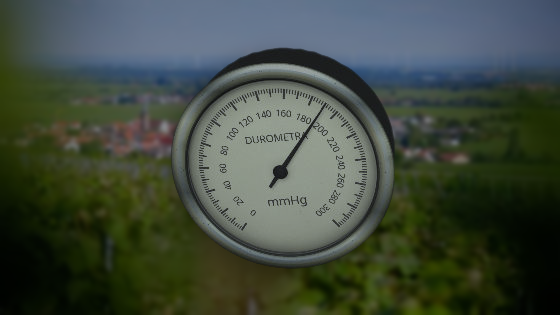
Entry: 190,mmHg
